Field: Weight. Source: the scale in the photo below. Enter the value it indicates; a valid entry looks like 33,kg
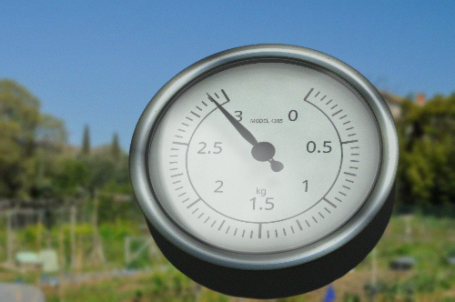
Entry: 2.9,kg
